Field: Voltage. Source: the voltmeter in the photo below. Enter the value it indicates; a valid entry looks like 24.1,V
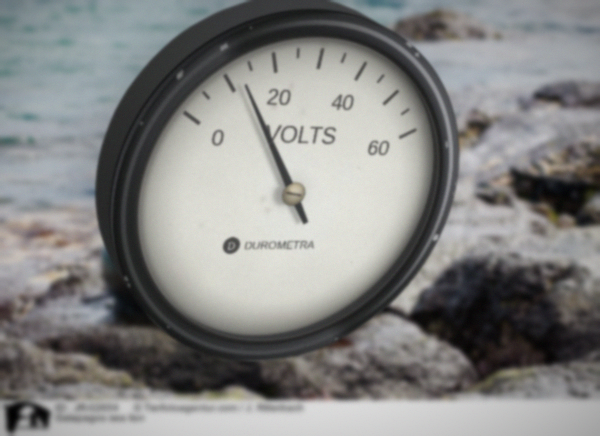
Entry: 12.5,V
